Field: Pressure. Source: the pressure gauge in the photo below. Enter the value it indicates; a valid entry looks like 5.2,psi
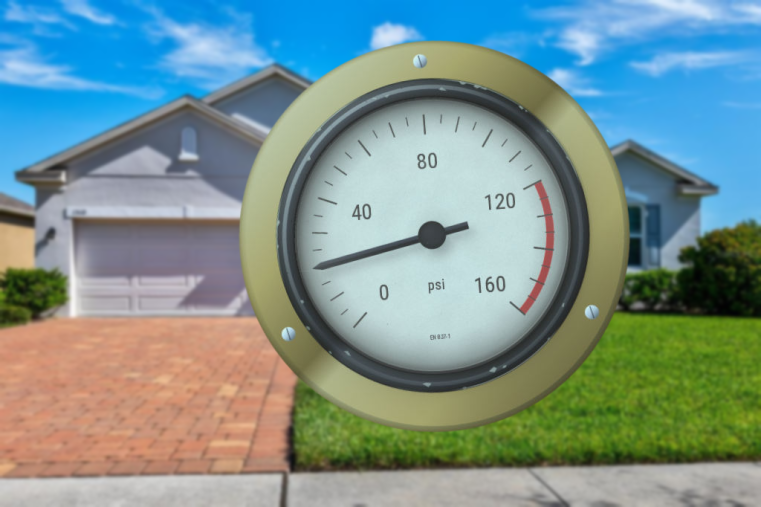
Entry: 20,psi
